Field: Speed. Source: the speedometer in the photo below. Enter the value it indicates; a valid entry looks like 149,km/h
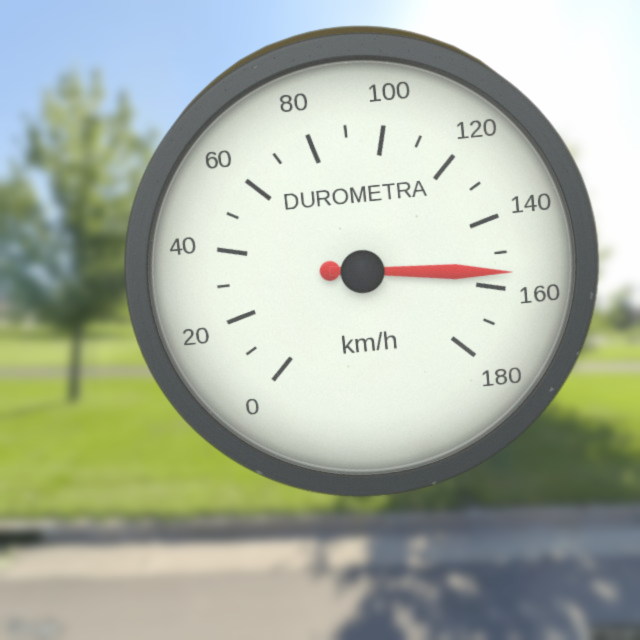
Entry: 155,km/h
